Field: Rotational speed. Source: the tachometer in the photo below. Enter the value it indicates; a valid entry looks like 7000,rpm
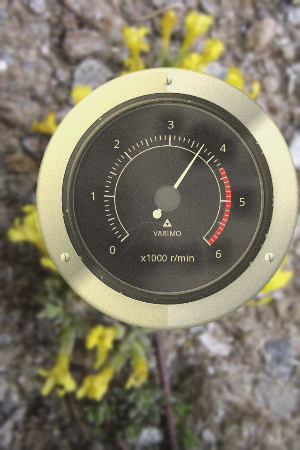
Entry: 3700,rpm
